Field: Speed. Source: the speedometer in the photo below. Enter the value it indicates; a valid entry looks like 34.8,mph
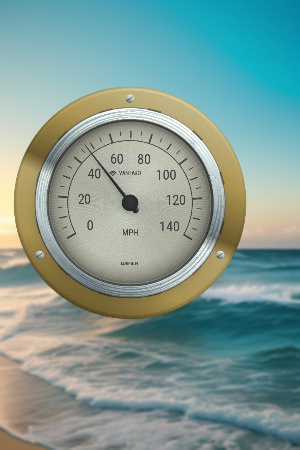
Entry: 47.5,mph
